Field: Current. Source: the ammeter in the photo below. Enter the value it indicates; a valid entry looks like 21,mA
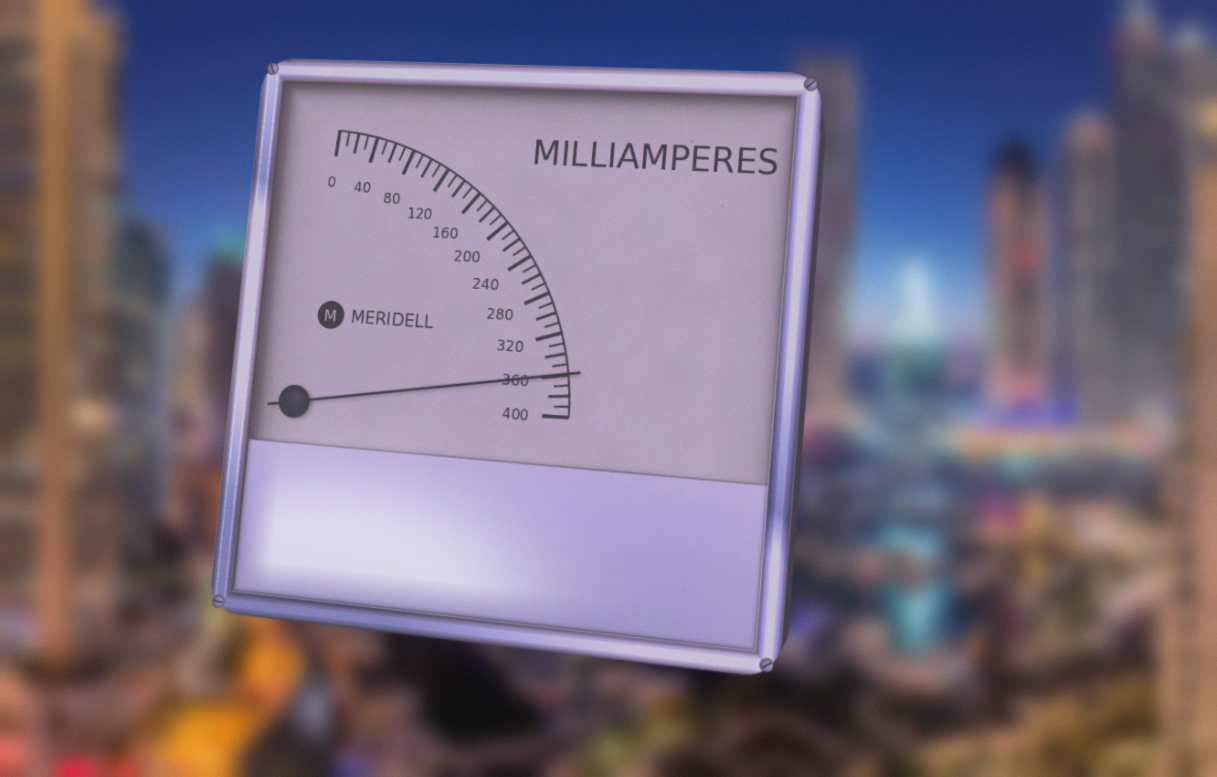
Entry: 360,mA
